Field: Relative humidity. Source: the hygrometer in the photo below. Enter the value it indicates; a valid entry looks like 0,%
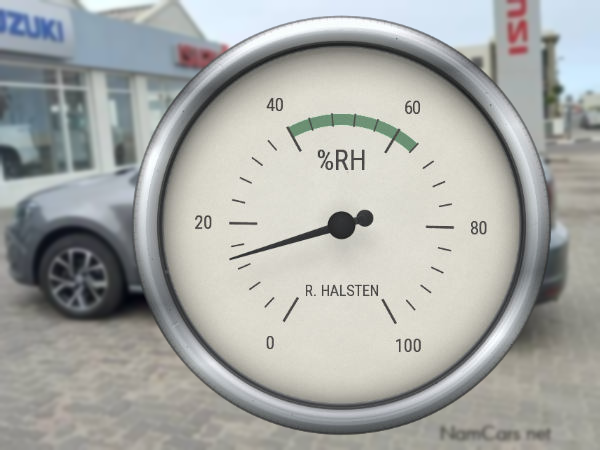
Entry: 14,%
